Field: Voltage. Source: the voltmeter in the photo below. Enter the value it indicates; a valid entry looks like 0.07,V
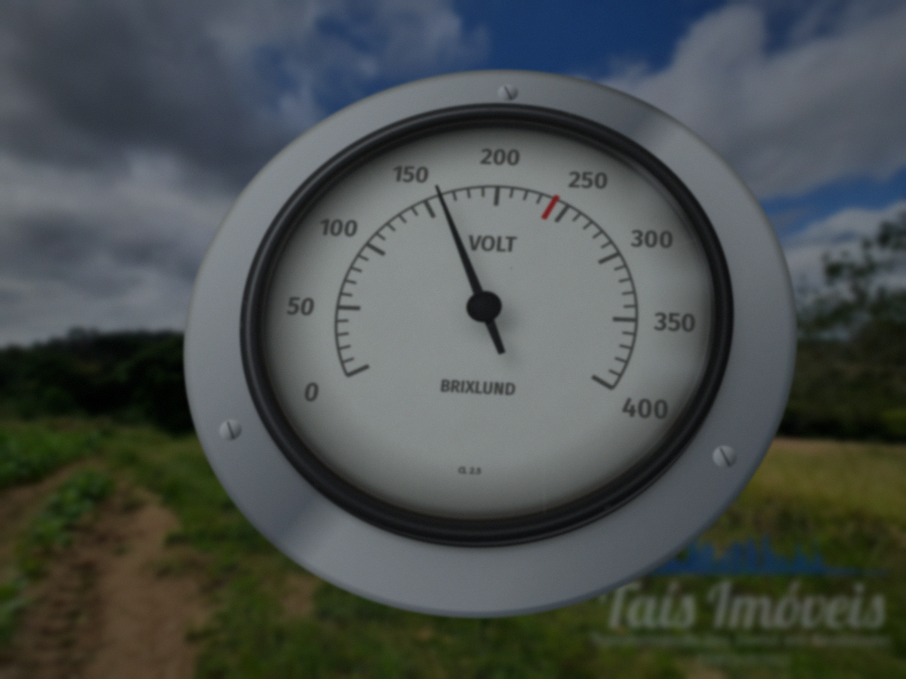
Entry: 160,V
